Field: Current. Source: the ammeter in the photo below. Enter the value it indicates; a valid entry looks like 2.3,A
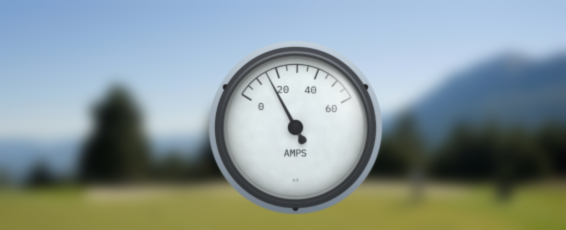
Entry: 15,A
